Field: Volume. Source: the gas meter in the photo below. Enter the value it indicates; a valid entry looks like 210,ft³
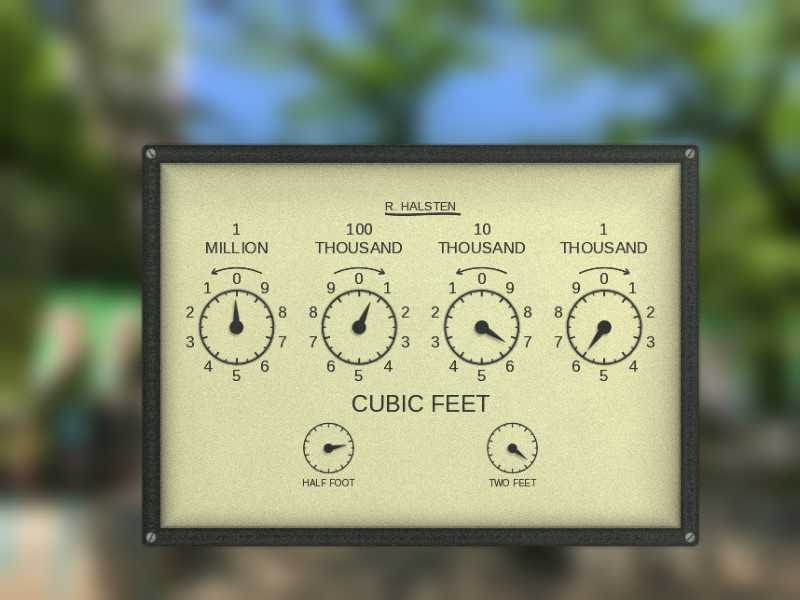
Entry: 6600,ft³
